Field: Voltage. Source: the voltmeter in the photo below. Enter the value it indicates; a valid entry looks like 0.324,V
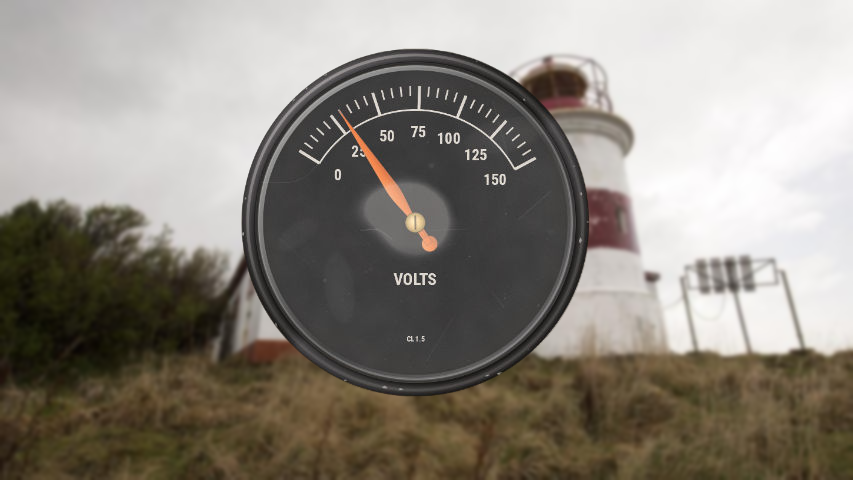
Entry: 30,V
